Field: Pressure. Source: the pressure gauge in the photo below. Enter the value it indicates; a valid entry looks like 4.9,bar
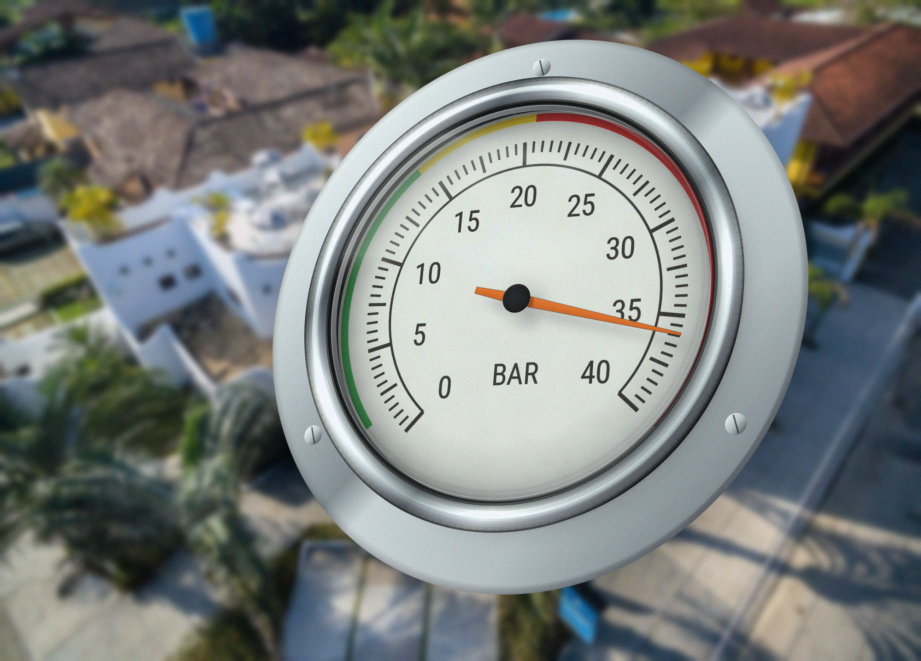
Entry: 36,bar
